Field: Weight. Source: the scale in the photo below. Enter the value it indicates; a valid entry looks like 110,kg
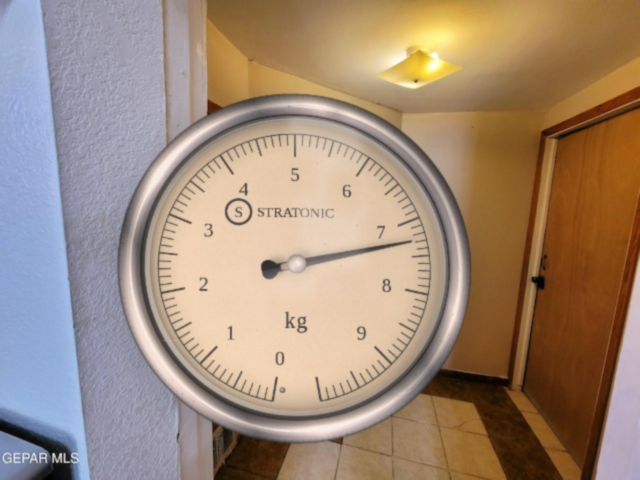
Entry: 7.3,kg
